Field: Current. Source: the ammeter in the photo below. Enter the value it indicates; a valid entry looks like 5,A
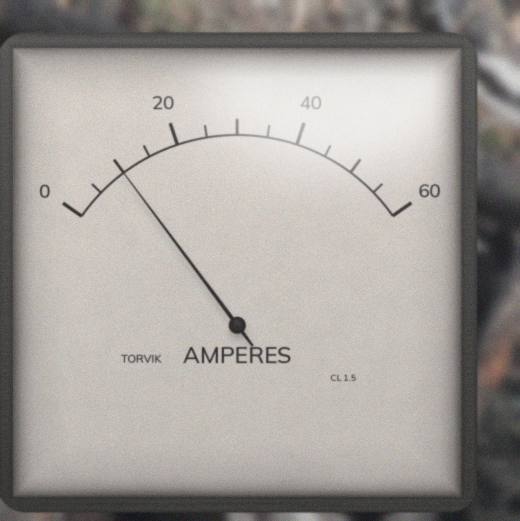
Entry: 10,A
